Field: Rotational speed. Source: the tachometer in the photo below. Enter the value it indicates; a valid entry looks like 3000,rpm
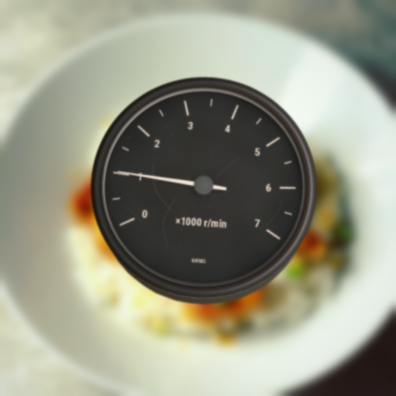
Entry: 1000,rpm
